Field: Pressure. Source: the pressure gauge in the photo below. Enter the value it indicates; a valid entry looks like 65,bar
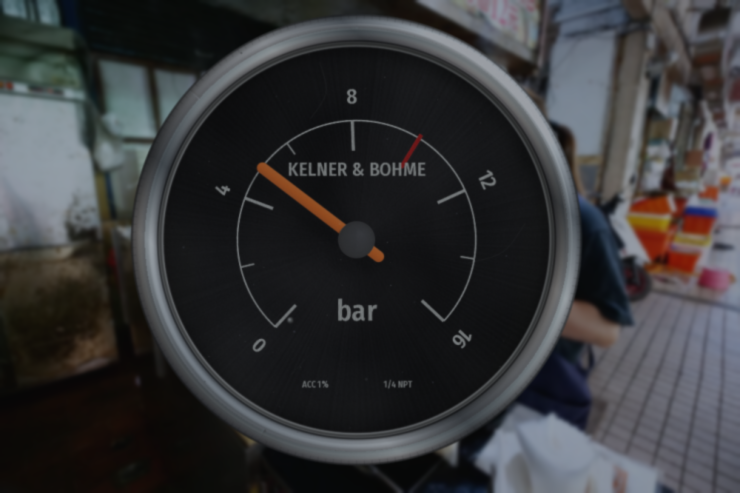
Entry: 5,bar
